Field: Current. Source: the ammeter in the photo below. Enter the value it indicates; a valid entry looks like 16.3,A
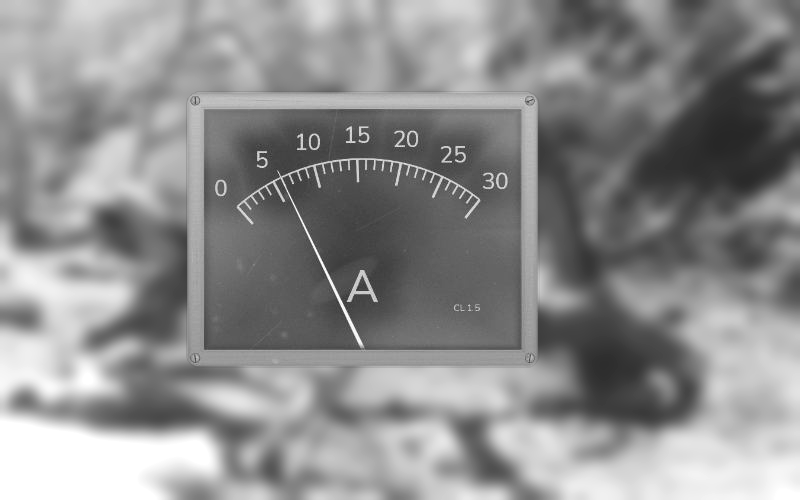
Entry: 6,A
